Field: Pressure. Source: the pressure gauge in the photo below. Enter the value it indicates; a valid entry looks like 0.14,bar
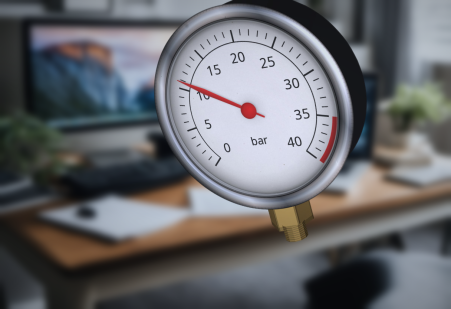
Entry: 11,bar
